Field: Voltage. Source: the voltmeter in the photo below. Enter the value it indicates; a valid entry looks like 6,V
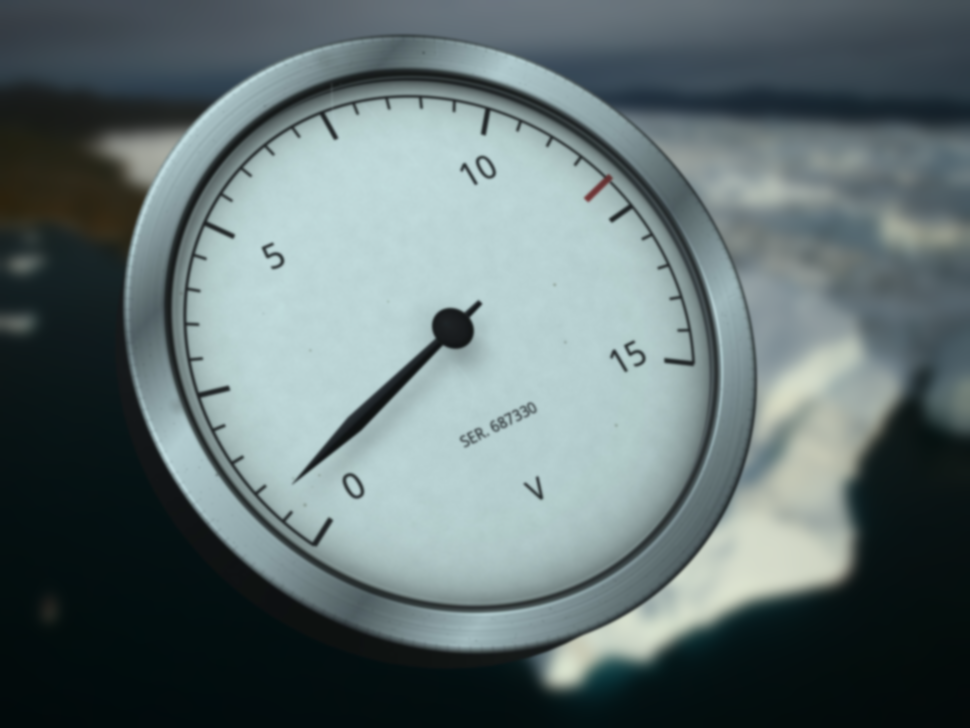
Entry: 0.75,V
